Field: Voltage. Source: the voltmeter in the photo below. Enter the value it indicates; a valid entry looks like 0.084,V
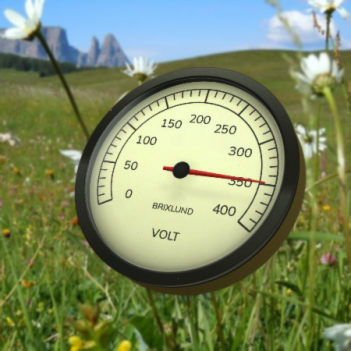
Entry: 350,V
